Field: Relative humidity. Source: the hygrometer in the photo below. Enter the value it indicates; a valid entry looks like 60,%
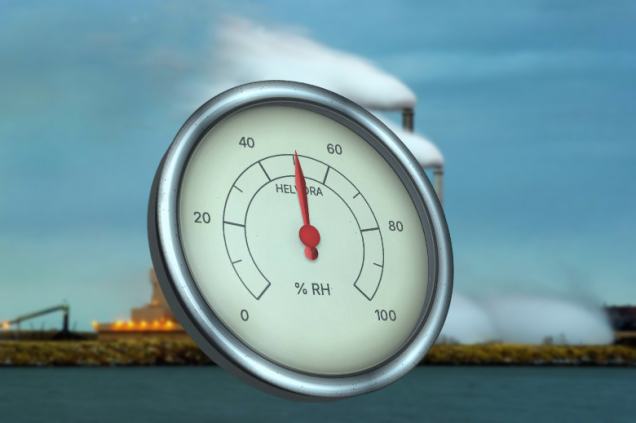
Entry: 50,%
